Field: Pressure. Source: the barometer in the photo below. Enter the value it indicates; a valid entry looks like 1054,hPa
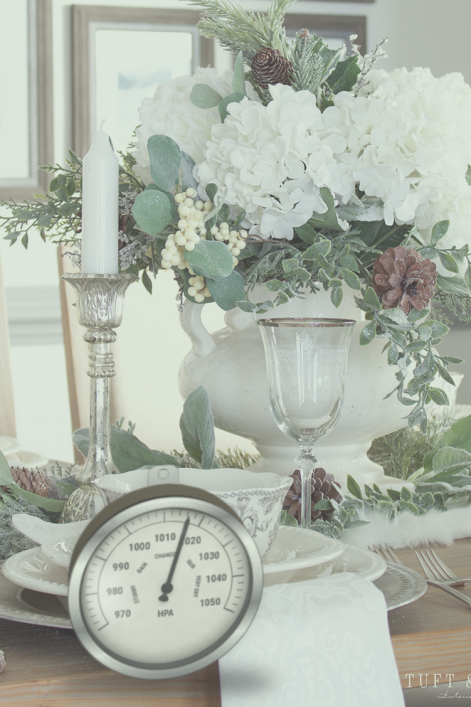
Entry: 1016,hPa
